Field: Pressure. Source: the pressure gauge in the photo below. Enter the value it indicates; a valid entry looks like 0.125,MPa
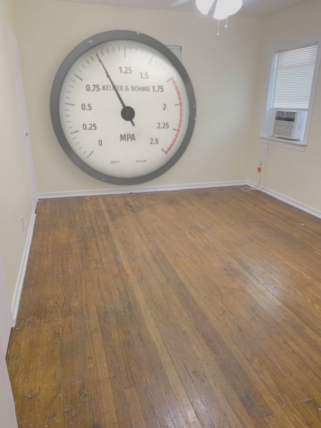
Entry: 1,MPa
